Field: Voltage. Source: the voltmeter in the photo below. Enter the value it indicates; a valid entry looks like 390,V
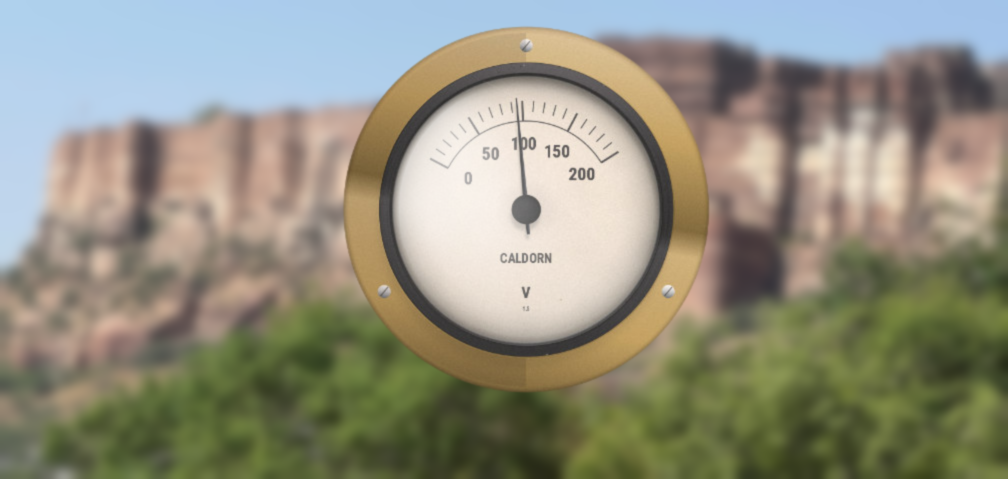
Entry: 95,V
